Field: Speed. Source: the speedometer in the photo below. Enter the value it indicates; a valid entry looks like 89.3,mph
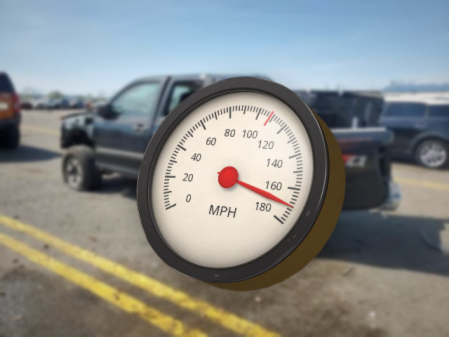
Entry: 170,mph
